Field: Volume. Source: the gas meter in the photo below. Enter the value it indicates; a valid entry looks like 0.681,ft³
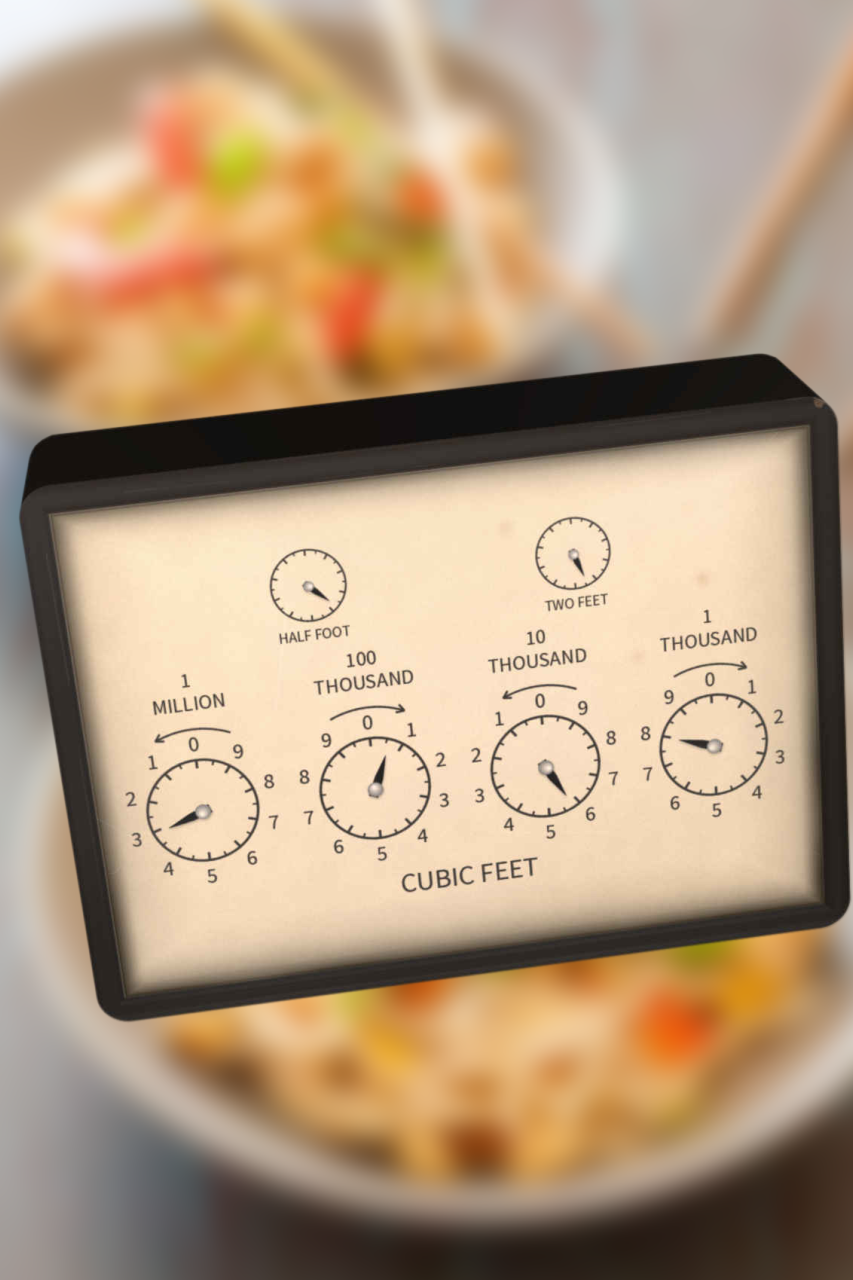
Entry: 305800,ft³
